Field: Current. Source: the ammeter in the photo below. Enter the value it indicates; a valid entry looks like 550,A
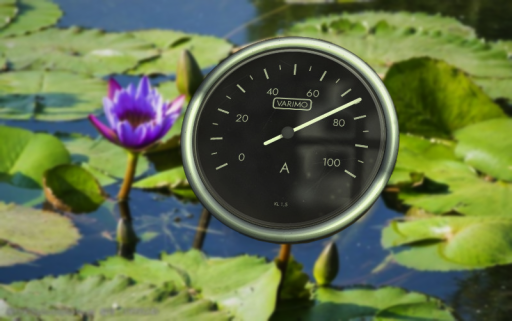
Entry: 75,A
